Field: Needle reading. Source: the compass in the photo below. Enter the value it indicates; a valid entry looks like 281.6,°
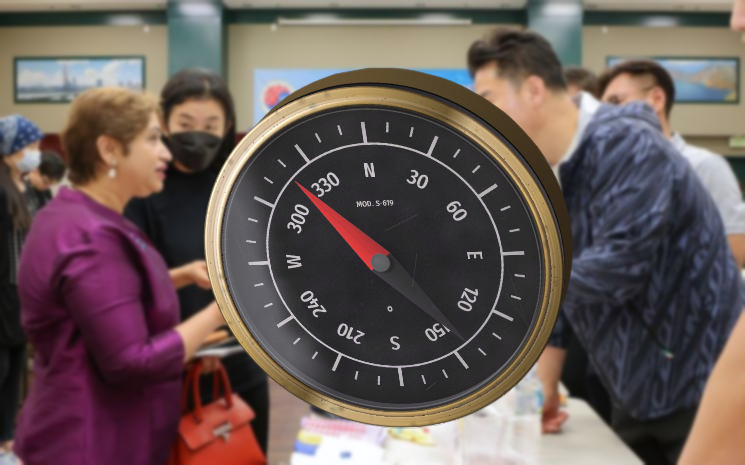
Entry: 320,°
